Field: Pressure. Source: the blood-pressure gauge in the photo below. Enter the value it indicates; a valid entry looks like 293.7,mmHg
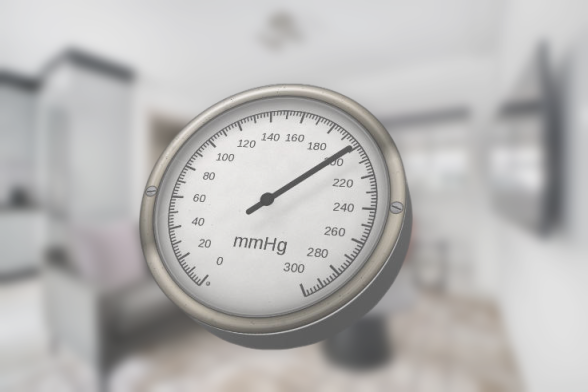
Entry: 200,mmHg
